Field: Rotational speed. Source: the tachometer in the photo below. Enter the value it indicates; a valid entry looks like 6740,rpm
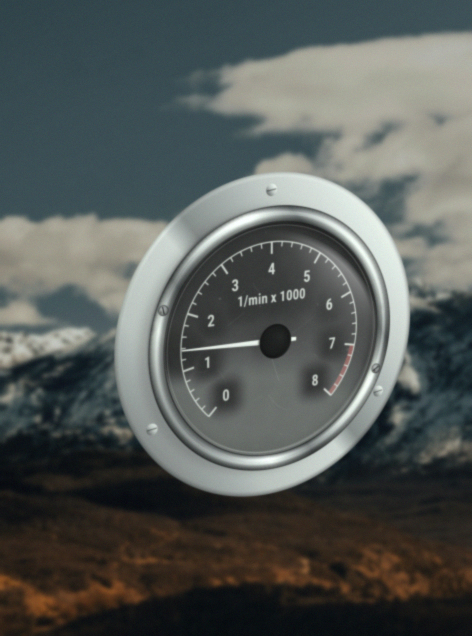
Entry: 1400,rpm
